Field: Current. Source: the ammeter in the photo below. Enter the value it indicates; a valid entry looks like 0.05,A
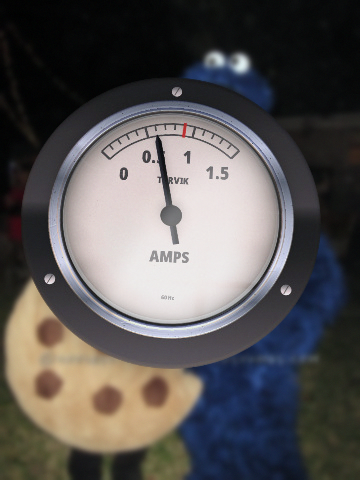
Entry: 0.6,A
